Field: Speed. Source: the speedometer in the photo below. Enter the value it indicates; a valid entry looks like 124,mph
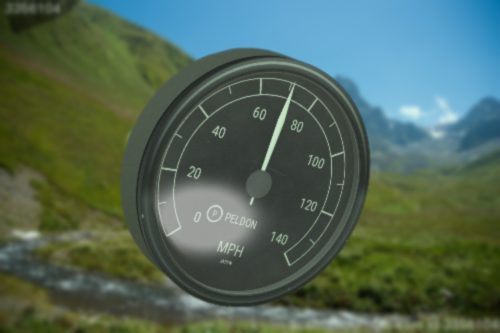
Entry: 70,mph
